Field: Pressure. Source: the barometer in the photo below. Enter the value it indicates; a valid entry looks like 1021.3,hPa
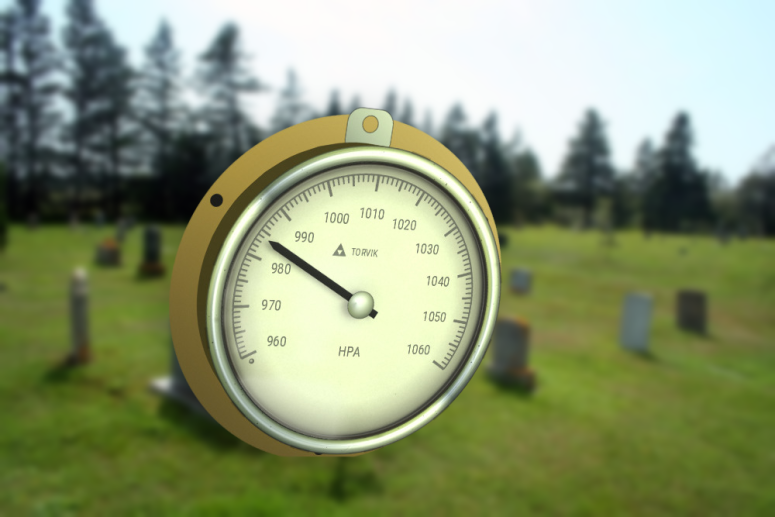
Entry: 984,hPa
